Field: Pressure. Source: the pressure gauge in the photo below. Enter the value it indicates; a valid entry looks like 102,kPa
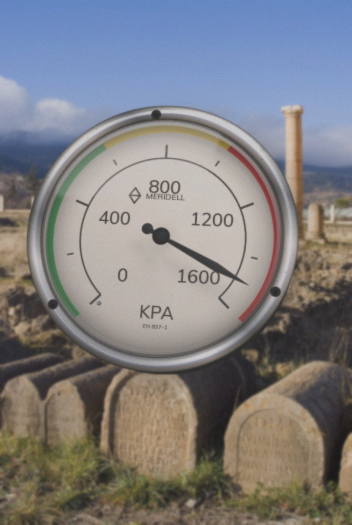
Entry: 1500,kPa
